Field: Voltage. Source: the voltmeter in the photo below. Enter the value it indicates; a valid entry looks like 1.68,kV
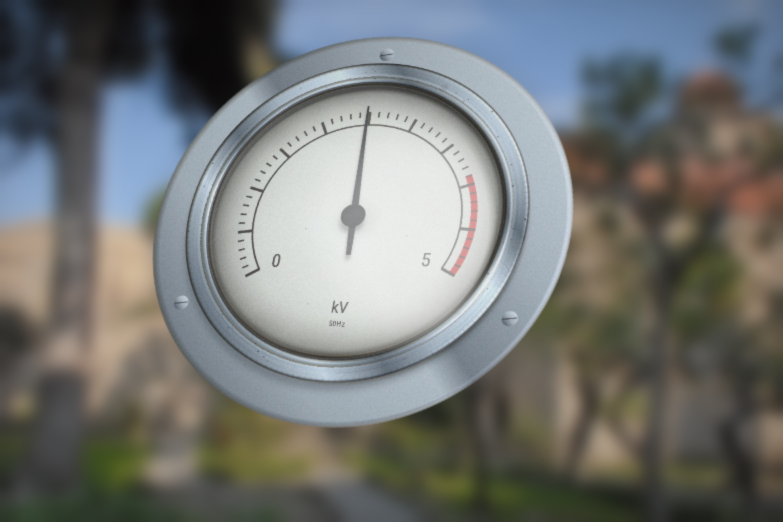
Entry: 2.5,kV
